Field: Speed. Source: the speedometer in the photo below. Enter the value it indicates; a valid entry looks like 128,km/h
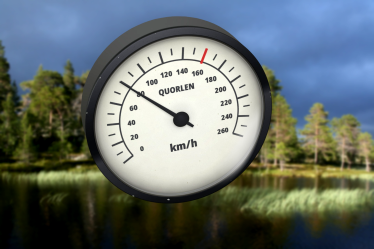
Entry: 80,km/h
